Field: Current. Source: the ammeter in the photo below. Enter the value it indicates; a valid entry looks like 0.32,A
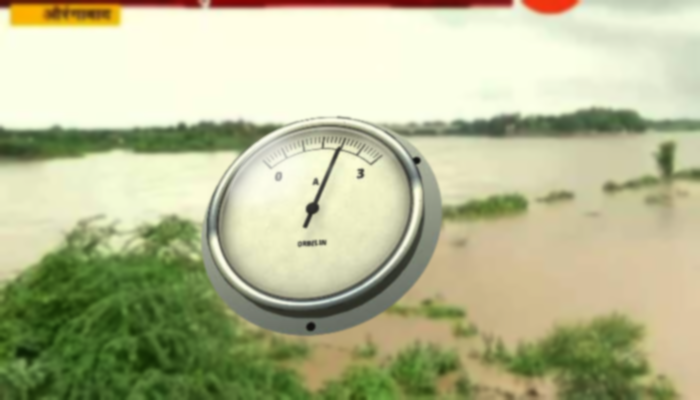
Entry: 2,A
